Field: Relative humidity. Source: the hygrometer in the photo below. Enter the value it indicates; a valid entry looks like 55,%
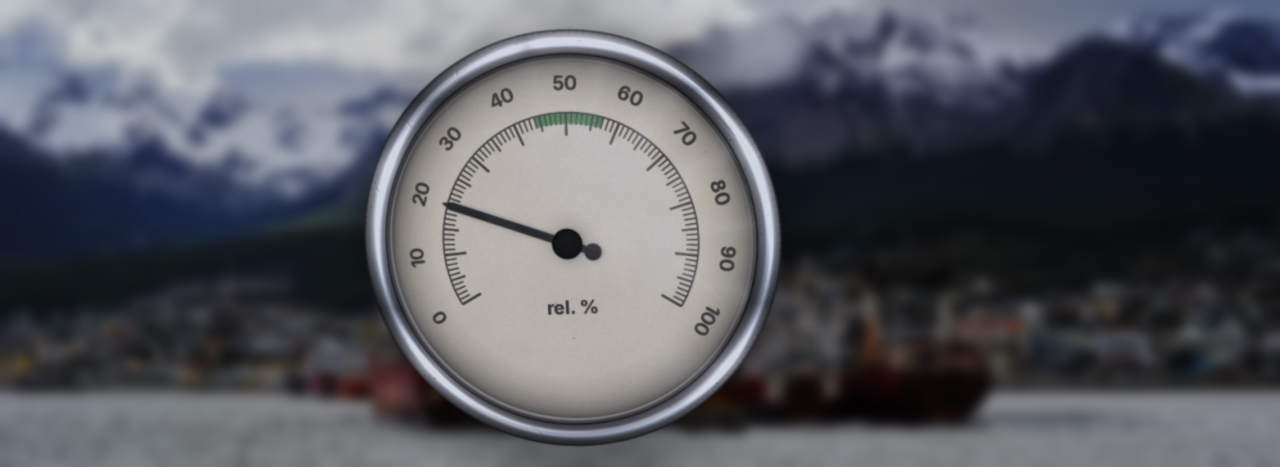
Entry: 20,%
